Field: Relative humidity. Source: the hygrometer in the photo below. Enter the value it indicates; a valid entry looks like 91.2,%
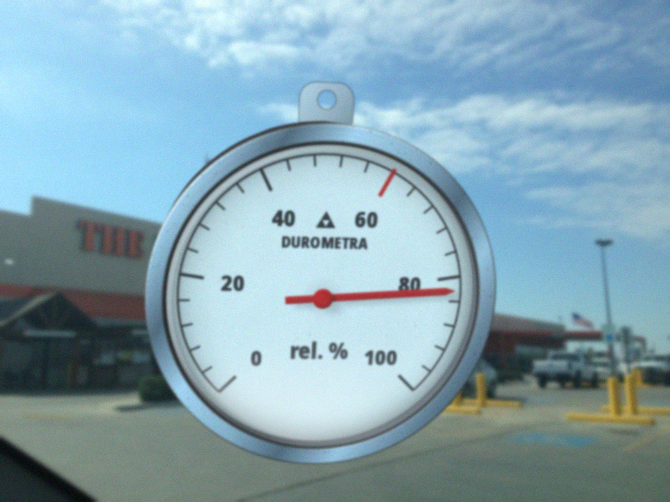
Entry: 82,%
